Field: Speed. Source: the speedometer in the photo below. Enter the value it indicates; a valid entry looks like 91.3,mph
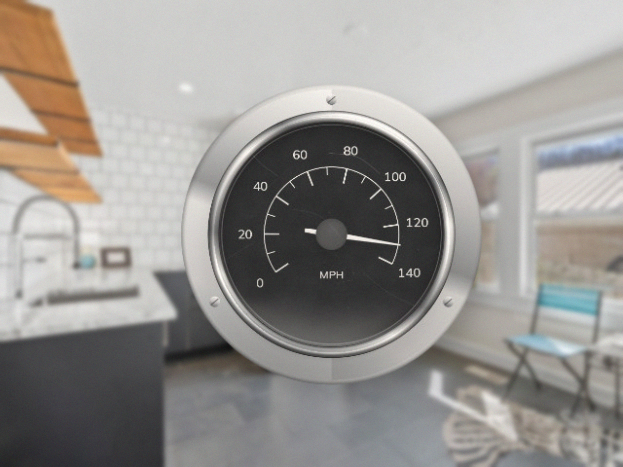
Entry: 130,mph
